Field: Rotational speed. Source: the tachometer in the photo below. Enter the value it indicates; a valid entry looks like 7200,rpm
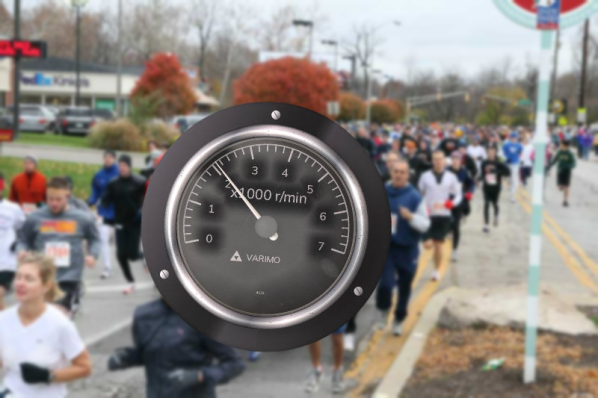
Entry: 2100,rpm
